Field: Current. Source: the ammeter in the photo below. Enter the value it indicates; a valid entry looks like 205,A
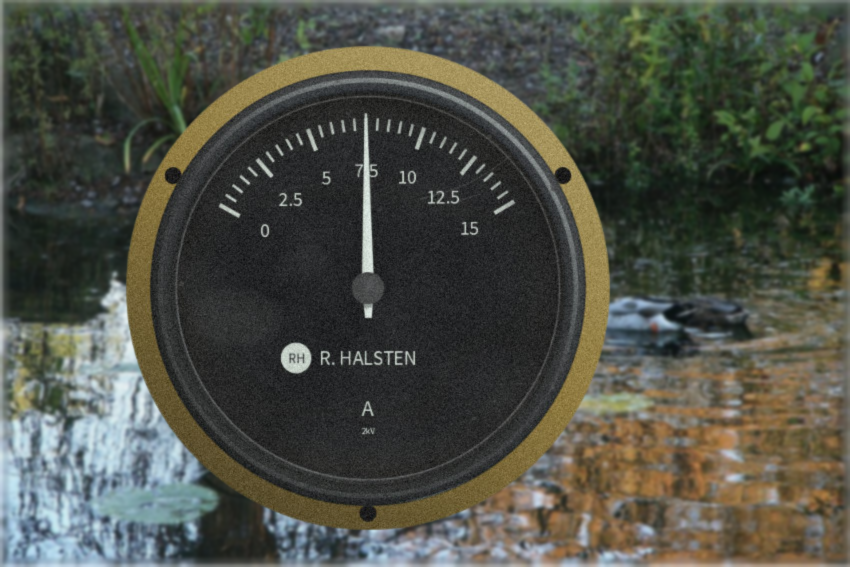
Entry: 7.5,A
